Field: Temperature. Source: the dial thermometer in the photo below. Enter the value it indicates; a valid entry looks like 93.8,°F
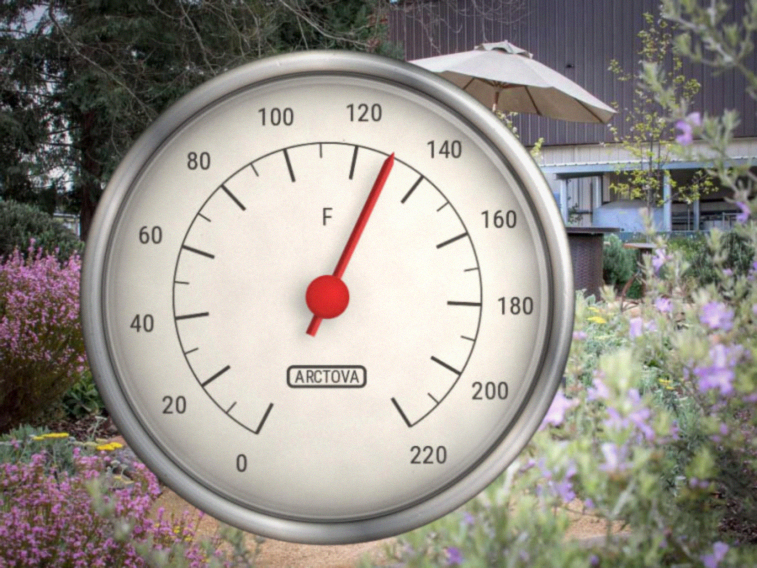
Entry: 130,°F
